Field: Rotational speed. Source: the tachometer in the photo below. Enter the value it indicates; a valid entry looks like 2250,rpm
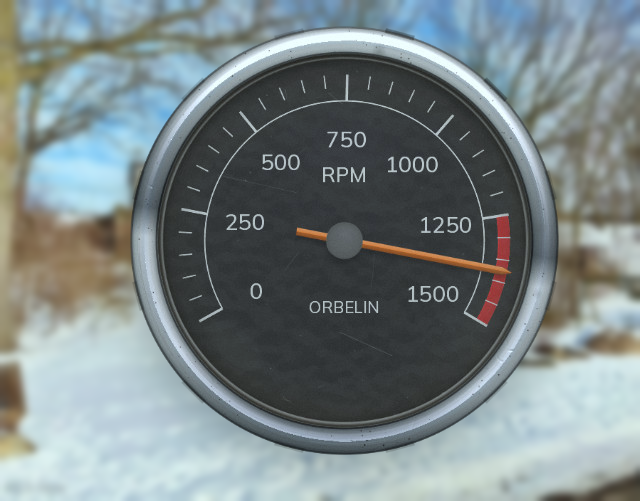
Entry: 1375,rpm
